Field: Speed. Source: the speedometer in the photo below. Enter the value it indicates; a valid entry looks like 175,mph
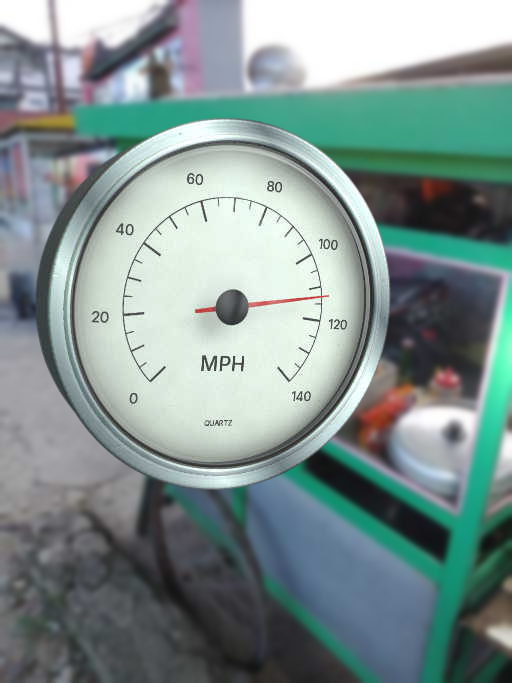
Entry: 112.5,mph
